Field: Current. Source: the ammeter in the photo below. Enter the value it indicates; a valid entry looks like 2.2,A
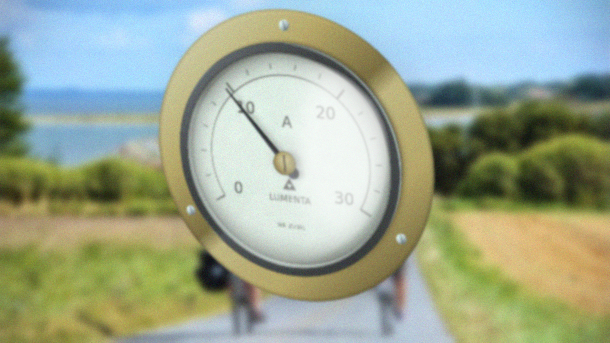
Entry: 10,A
